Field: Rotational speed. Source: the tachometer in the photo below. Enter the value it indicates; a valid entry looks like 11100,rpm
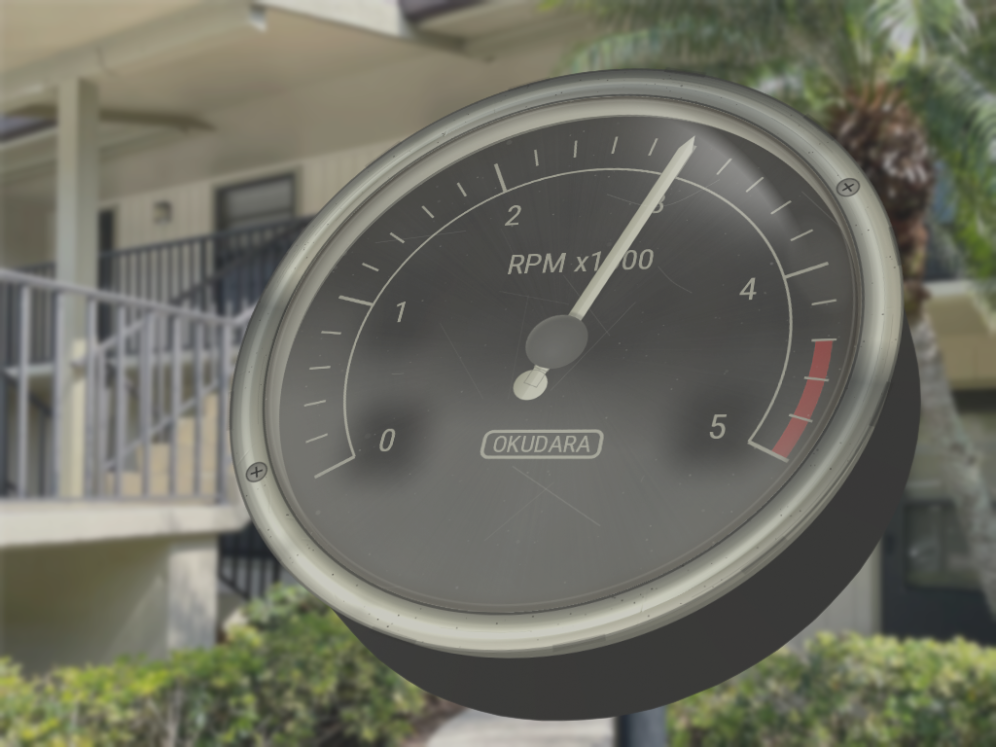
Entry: 3000,rpm
